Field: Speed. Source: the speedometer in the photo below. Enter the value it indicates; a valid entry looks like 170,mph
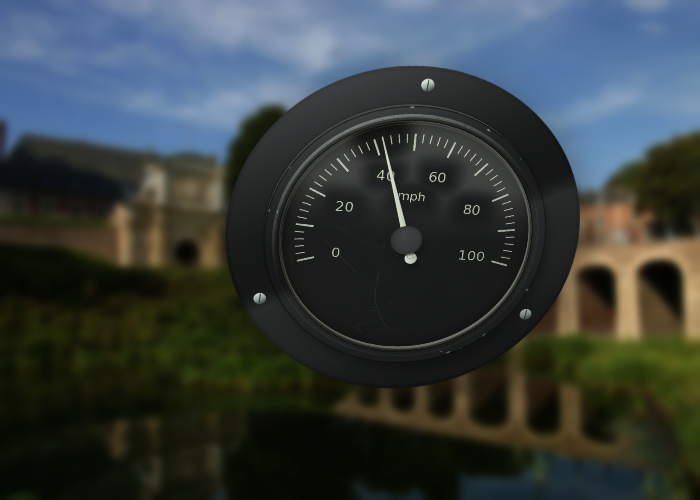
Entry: 42,mph
